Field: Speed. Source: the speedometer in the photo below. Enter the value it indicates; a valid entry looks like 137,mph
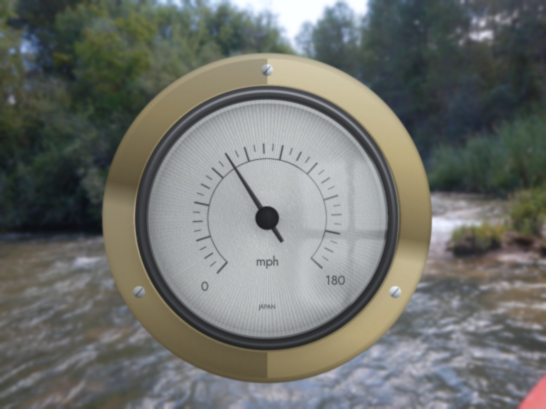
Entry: 70,mph
